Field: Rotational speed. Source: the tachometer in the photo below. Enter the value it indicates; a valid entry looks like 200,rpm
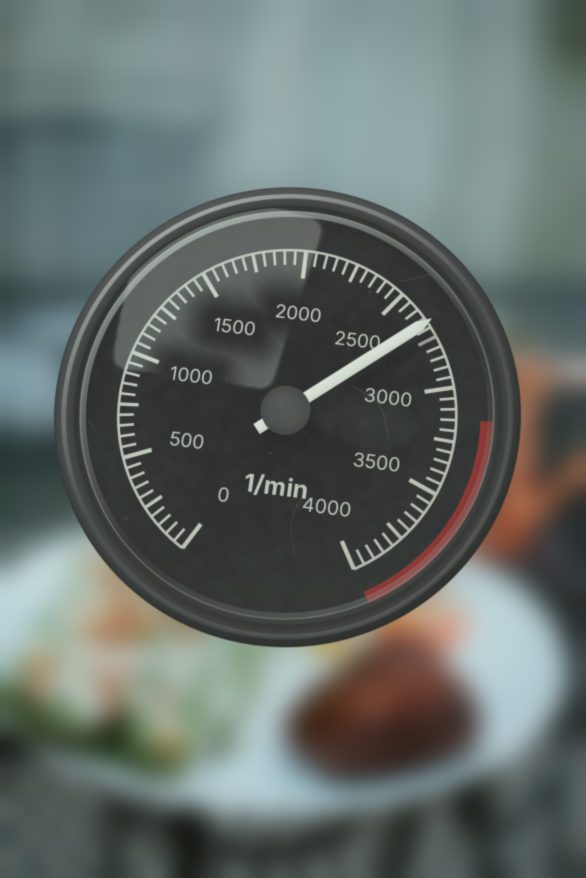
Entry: 2675,rpm
